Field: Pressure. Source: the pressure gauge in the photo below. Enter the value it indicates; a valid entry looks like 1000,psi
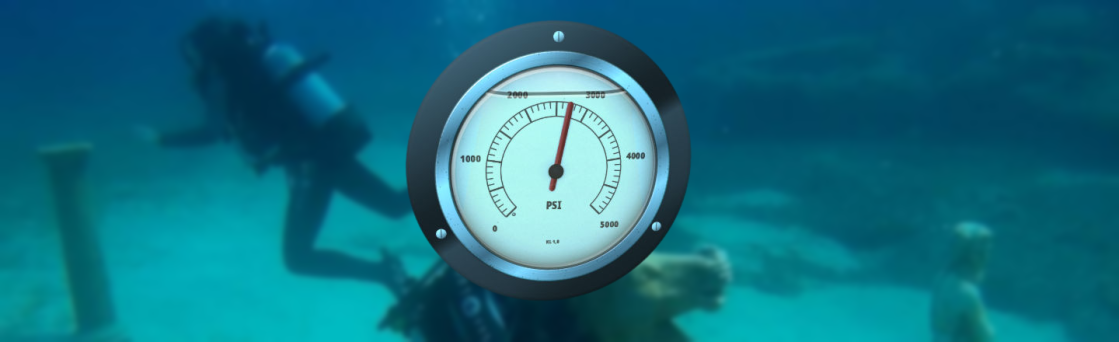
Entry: 2700,psi
